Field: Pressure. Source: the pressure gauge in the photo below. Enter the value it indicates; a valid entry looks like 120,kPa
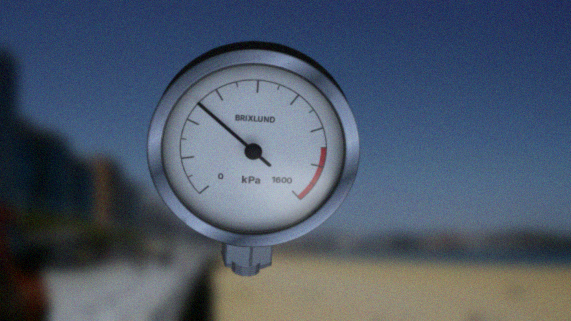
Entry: 500,kPa
